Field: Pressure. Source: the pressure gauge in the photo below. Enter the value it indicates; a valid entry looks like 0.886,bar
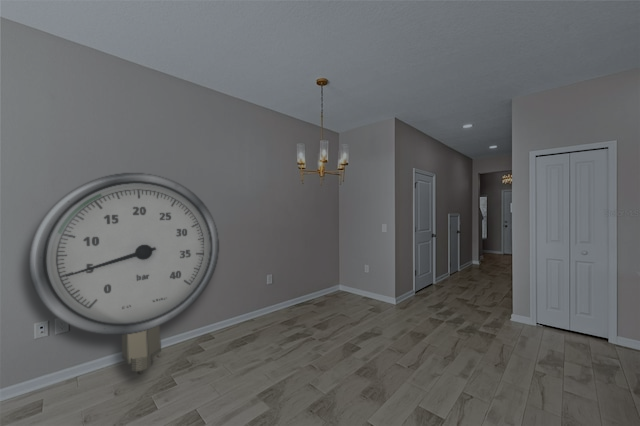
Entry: 5,bar
